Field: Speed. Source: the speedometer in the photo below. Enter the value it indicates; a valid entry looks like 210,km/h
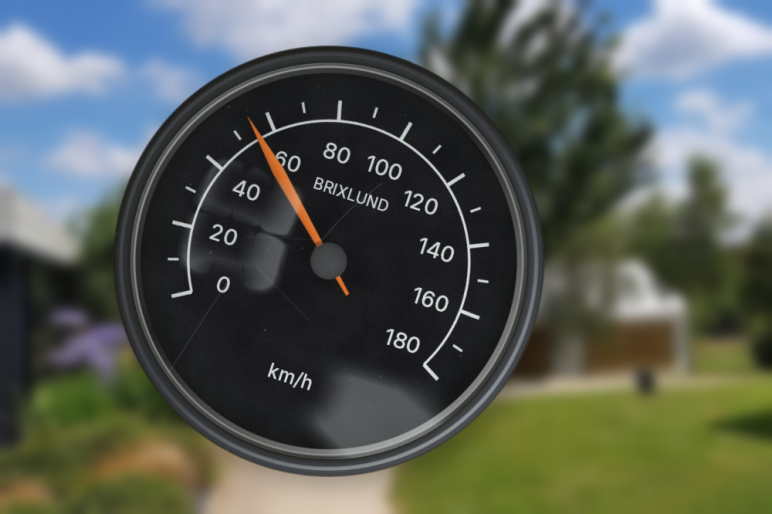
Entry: 55,km/h
